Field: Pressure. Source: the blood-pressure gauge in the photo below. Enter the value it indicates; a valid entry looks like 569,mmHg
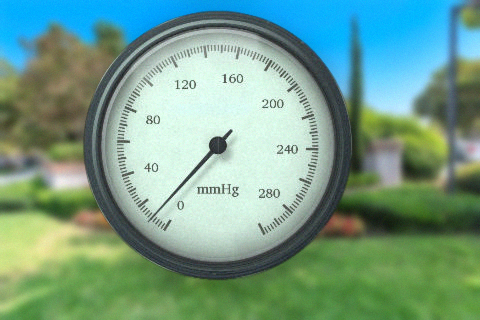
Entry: 10,mmHg
